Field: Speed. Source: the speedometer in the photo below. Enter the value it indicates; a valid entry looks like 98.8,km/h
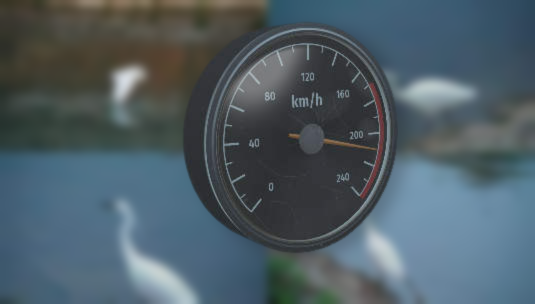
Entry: 210,km/h
